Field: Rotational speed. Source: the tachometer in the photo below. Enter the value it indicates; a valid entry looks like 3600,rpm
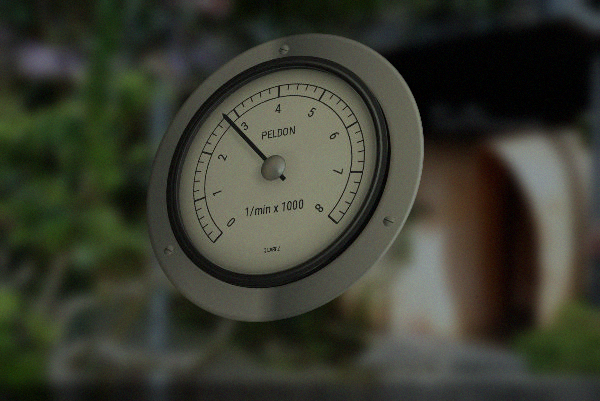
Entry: 2800,rpm
